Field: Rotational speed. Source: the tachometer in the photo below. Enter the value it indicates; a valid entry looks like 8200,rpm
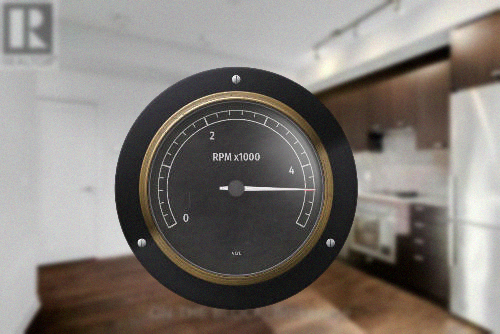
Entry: 4400,rpm
